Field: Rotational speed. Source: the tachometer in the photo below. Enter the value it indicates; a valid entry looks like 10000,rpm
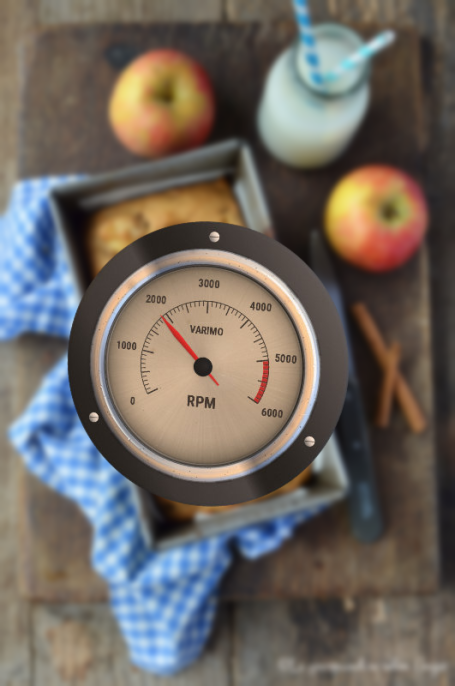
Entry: 1900,rpm
